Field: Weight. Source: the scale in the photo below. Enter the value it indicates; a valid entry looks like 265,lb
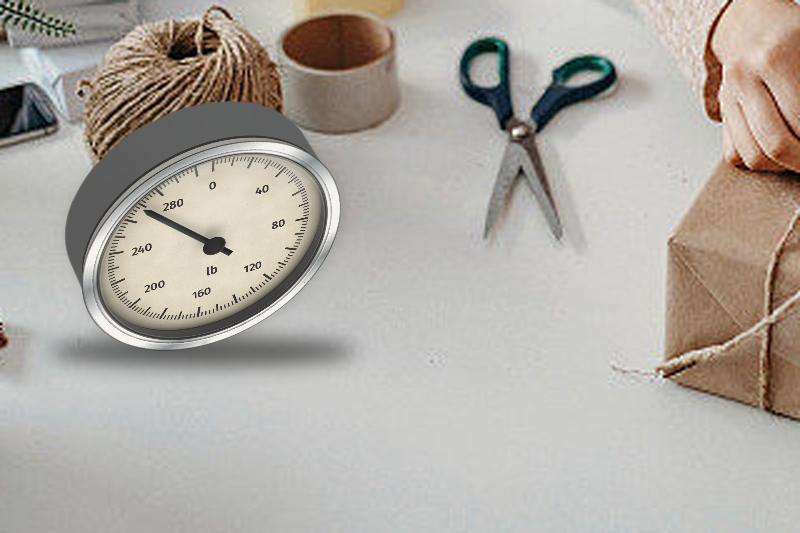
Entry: 270,lb
